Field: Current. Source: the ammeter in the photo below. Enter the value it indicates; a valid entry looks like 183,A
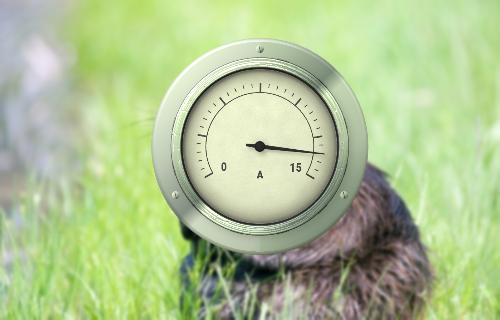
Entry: 13.5,A
